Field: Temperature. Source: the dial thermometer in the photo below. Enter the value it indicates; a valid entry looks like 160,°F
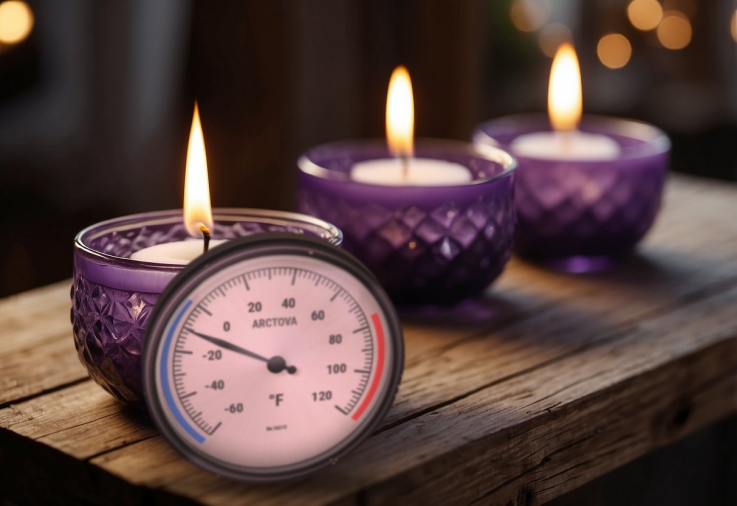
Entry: -10,°F
